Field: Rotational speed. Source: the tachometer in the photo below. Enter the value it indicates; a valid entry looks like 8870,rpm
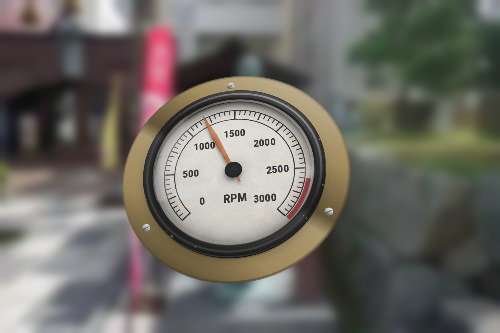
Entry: 1200,rpm
